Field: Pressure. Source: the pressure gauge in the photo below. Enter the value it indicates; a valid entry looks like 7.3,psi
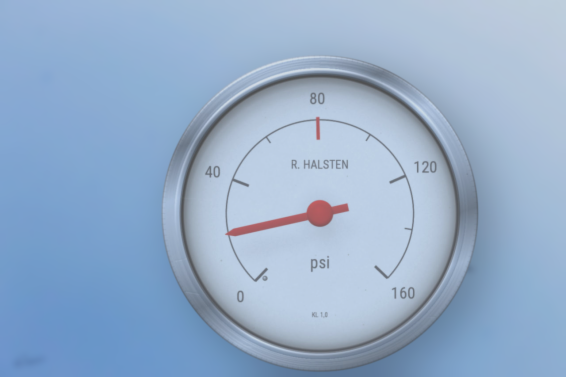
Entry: 20,psi
